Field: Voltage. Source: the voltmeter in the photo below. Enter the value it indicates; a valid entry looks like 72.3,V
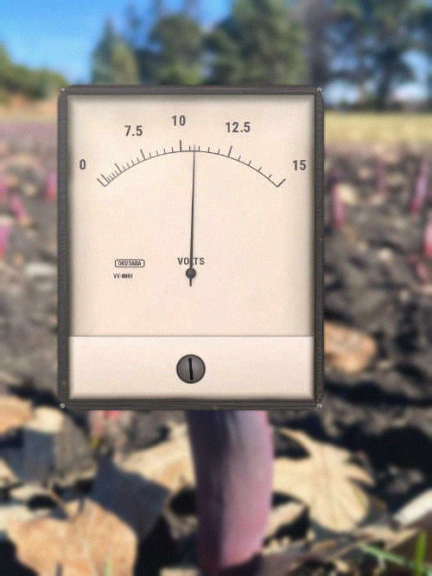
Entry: 10.75,V
